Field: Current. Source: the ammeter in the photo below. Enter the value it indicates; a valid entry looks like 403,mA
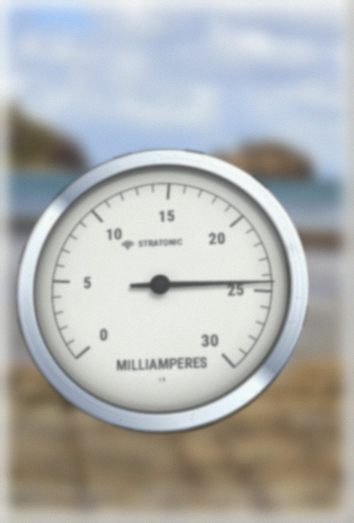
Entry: 24.5,mA
